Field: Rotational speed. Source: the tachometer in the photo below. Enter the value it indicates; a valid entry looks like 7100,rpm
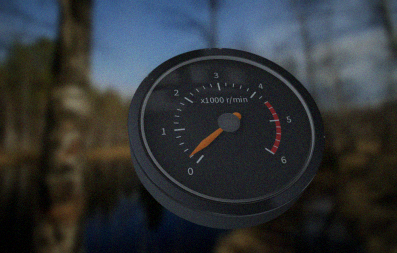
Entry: 200,rpm
